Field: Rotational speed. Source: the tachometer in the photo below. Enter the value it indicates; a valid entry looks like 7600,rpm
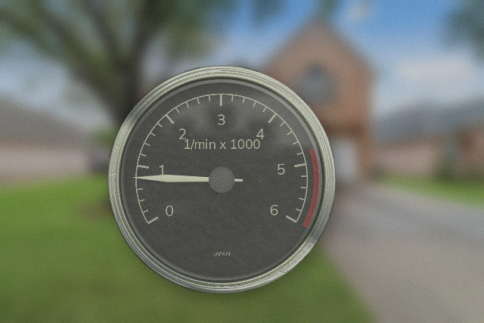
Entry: 800,rpm
